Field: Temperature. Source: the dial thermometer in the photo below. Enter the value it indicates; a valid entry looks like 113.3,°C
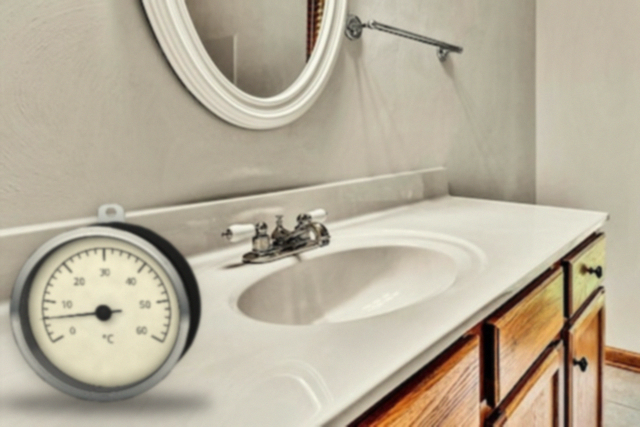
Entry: 6,°C
